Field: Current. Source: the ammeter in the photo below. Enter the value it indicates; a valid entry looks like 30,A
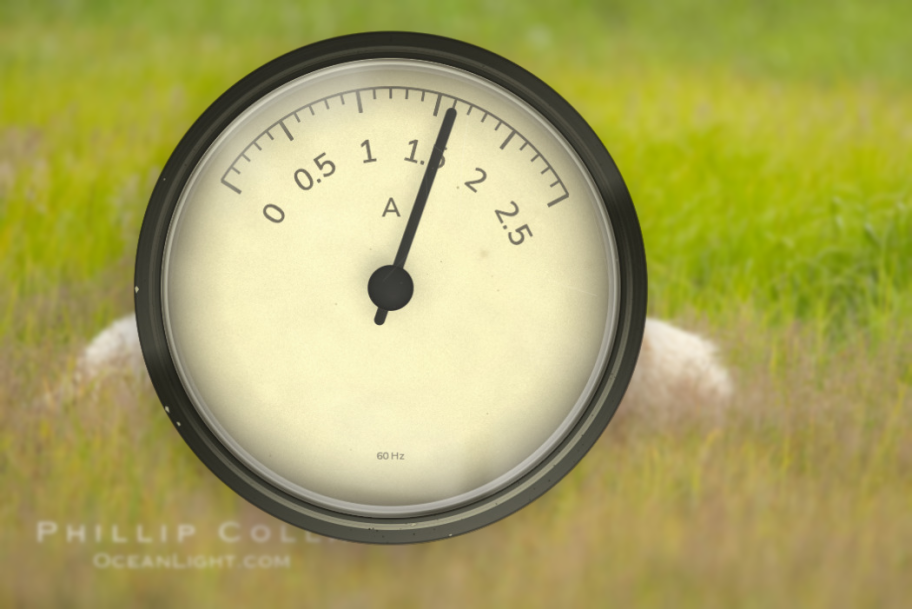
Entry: 1.6,A
